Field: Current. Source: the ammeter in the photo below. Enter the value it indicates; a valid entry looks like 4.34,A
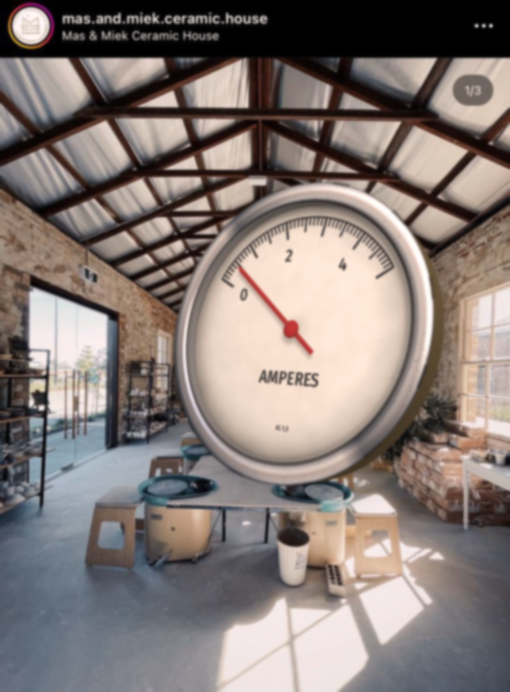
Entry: 0.5,A
